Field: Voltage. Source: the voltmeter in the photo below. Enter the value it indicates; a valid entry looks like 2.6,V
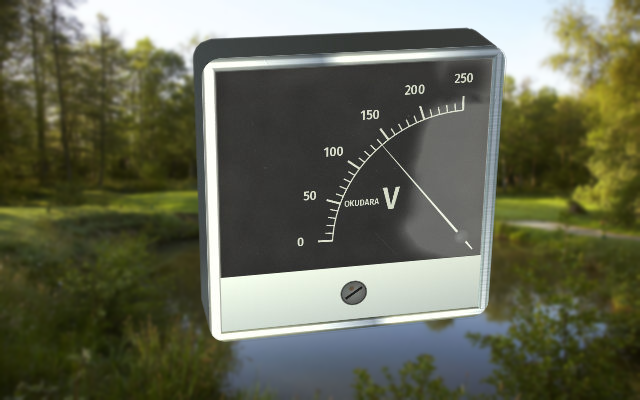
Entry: 140,V
